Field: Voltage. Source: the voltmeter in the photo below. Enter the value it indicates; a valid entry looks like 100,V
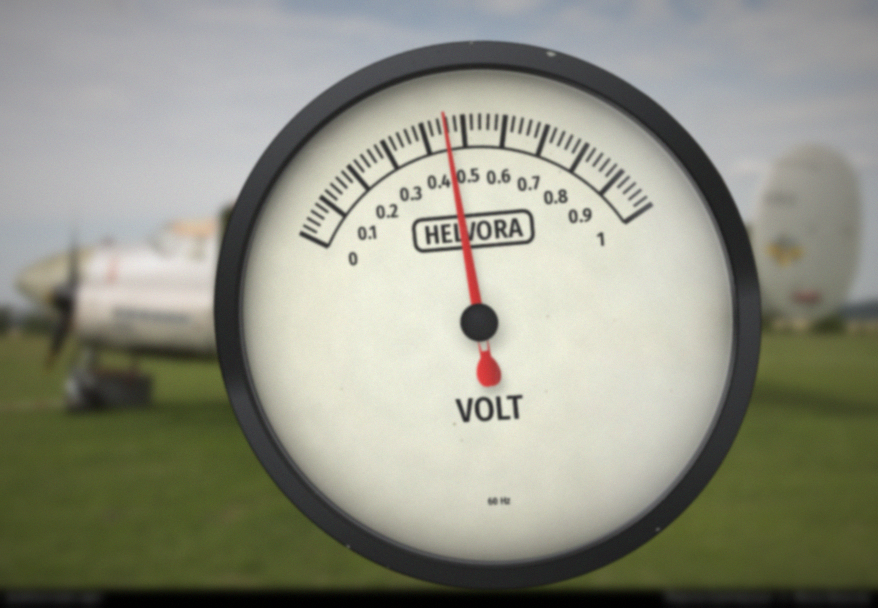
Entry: 0.46,V
